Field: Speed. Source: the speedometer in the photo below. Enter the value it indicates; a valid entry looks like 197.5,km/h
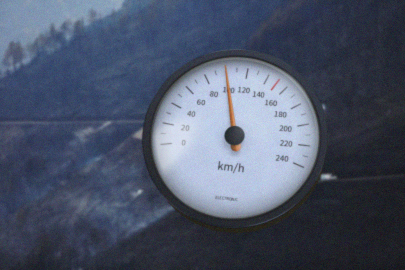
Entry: 100,km/h
